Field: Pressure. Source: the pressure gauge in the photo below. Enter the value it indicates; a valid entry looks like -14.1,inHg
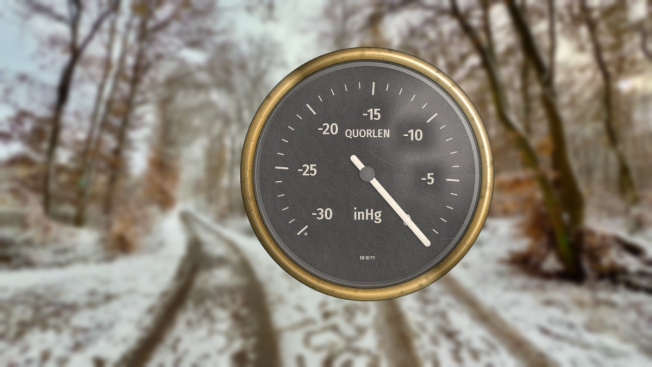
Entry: 0,inHg
